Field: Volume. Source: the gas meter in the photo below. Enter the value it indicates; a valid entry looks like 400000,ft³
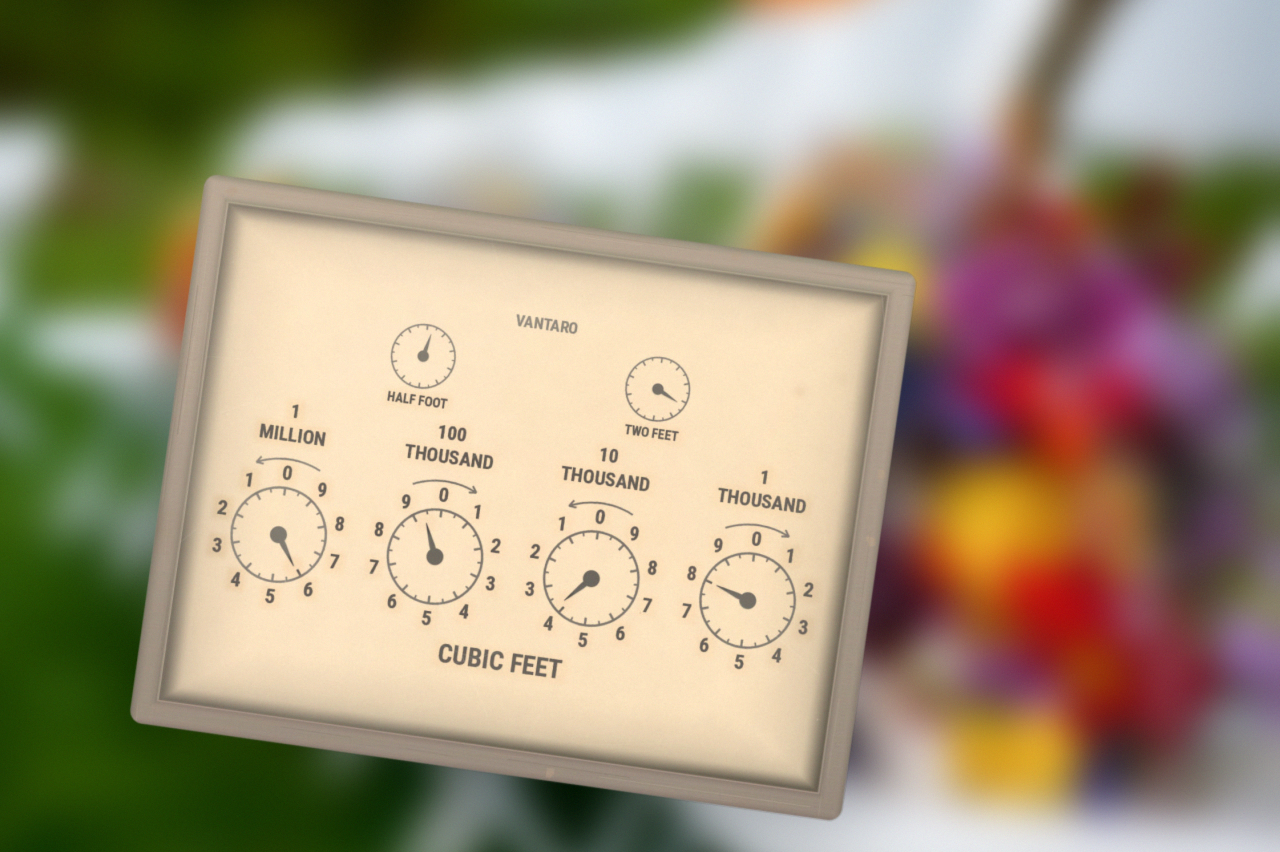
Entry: 593800,ft³
